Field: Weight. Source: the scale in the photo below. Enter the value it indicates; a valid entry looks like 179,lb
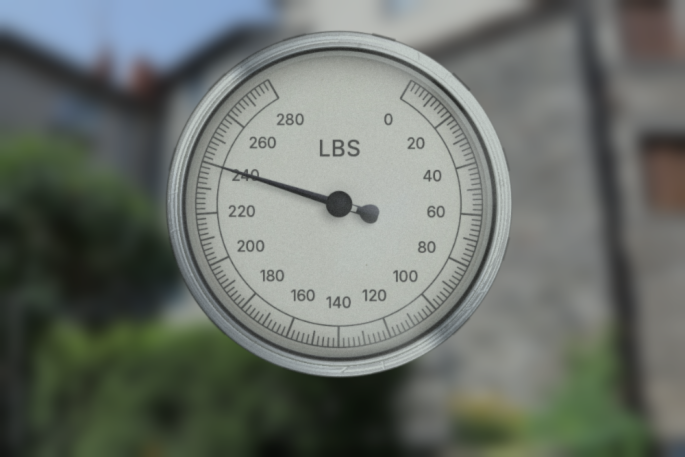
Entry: 240,lb
